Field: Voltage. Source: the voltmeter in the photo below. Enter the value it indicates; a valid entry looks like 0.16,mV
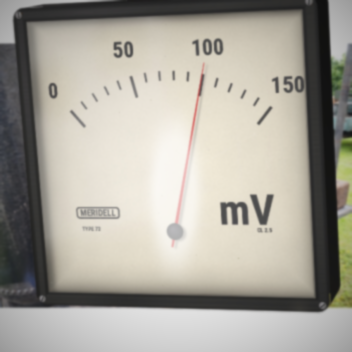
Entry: 100,mV
